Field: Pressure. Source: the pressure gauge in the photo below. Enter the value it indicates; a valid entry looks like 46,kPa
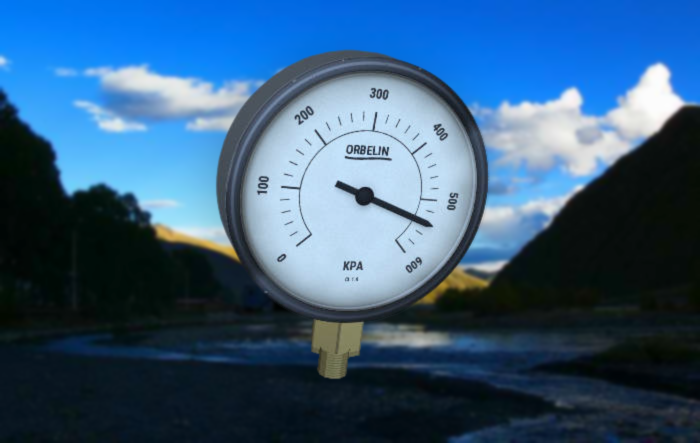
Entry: 540,kPa
